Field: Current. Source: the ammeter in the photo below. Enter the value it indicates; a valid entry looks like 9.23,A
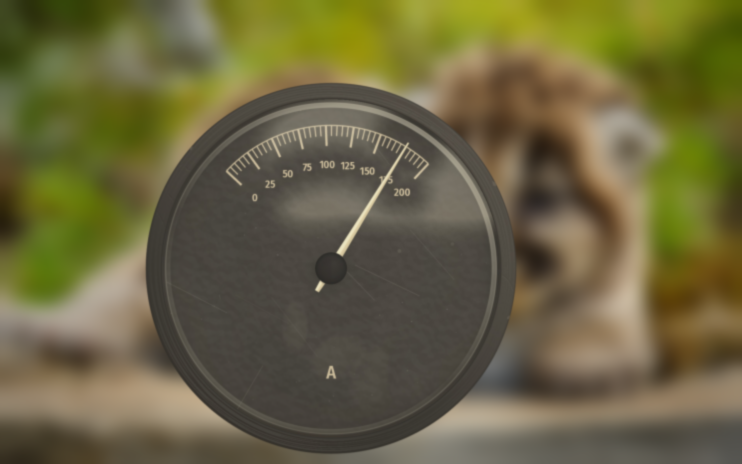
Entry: 175,A
